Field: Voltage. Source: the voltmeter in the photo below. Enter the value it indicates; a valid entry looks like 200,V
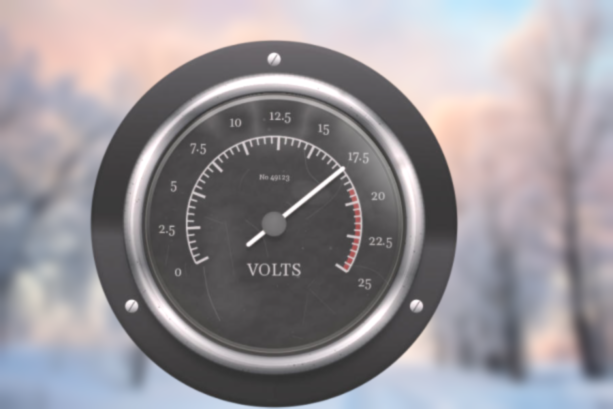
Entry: 17.5,V
